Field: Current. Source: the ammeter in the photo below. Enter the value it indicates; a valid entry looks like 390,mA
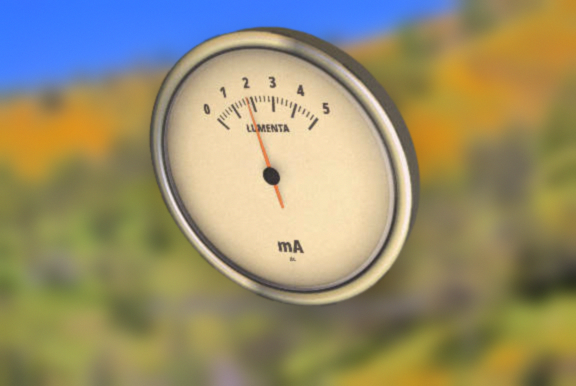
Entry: 2,mA
